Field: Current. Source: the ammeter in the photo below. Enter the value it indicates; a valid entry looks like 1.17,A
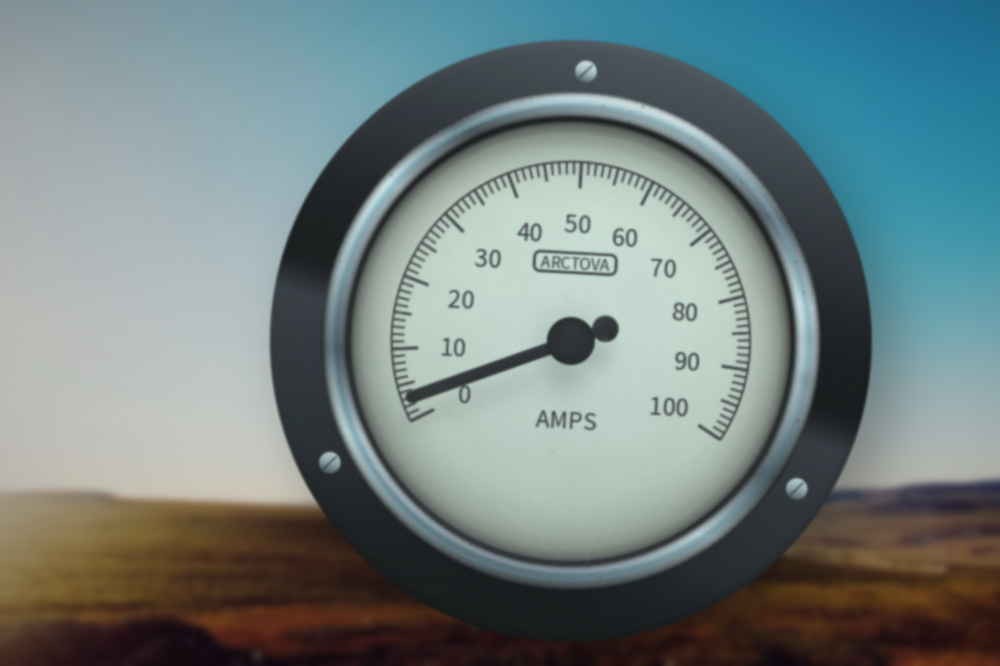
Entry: 3,A
